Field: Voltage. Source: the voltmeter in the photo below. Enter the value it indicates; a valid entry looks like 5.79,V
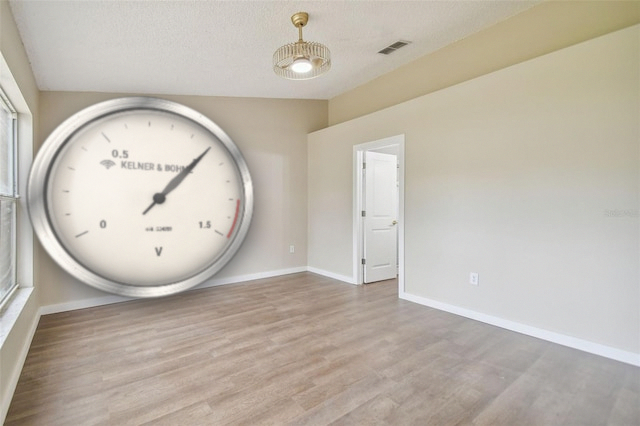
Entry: 1,V
